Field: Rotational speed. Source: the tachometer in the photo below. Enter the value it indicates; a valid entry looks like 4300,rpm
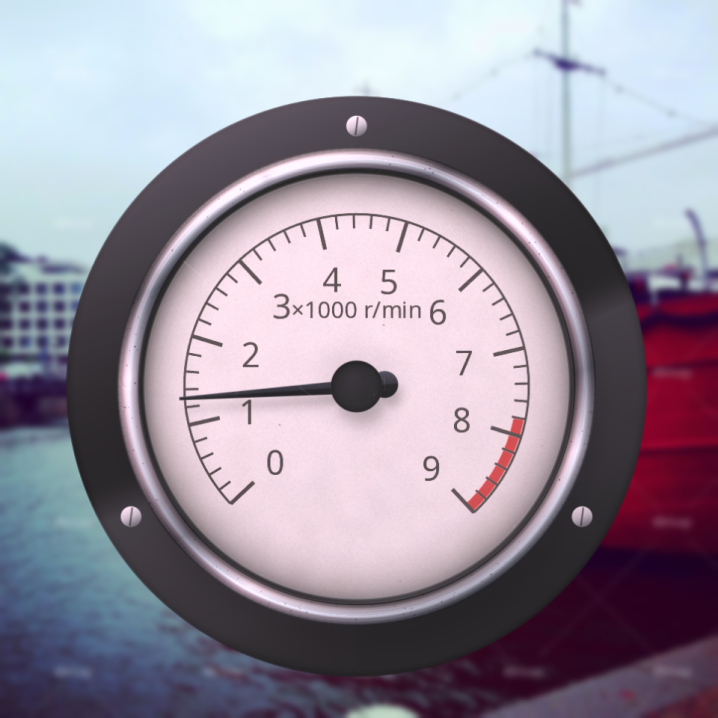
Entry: 1300,rpm
